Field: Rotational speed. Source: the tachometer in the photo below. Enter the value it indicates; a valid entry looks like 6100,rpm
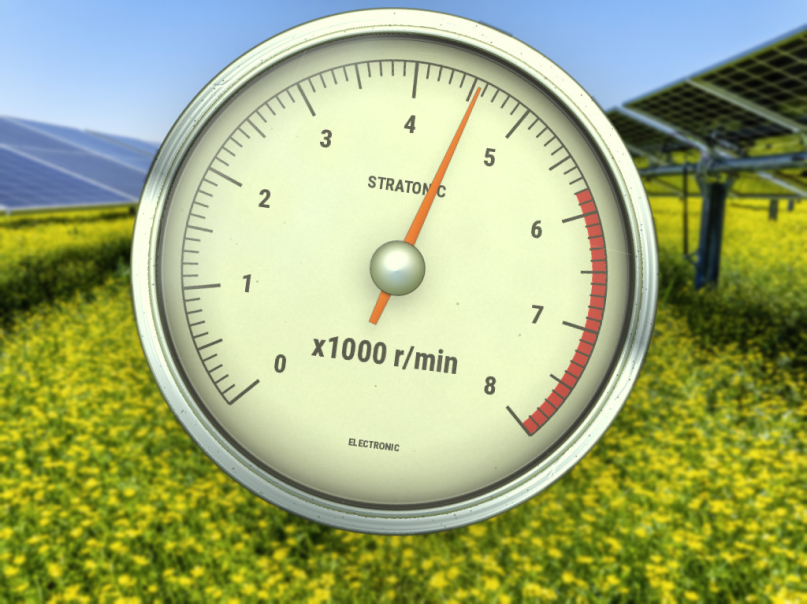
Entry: 4550,rpm
